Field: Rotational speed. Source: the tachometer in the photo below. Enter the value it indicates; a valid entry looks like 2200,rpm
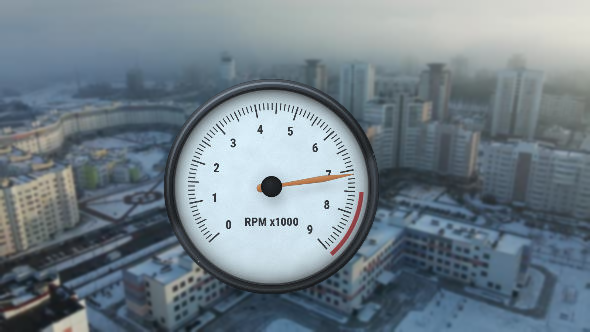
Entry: 7100,rpm
